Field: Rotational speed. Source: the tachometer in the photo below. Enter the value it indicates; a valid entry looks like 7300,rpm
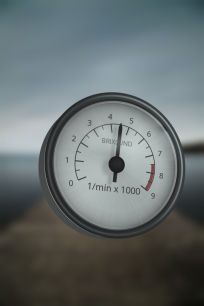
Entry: 4500,rpm
